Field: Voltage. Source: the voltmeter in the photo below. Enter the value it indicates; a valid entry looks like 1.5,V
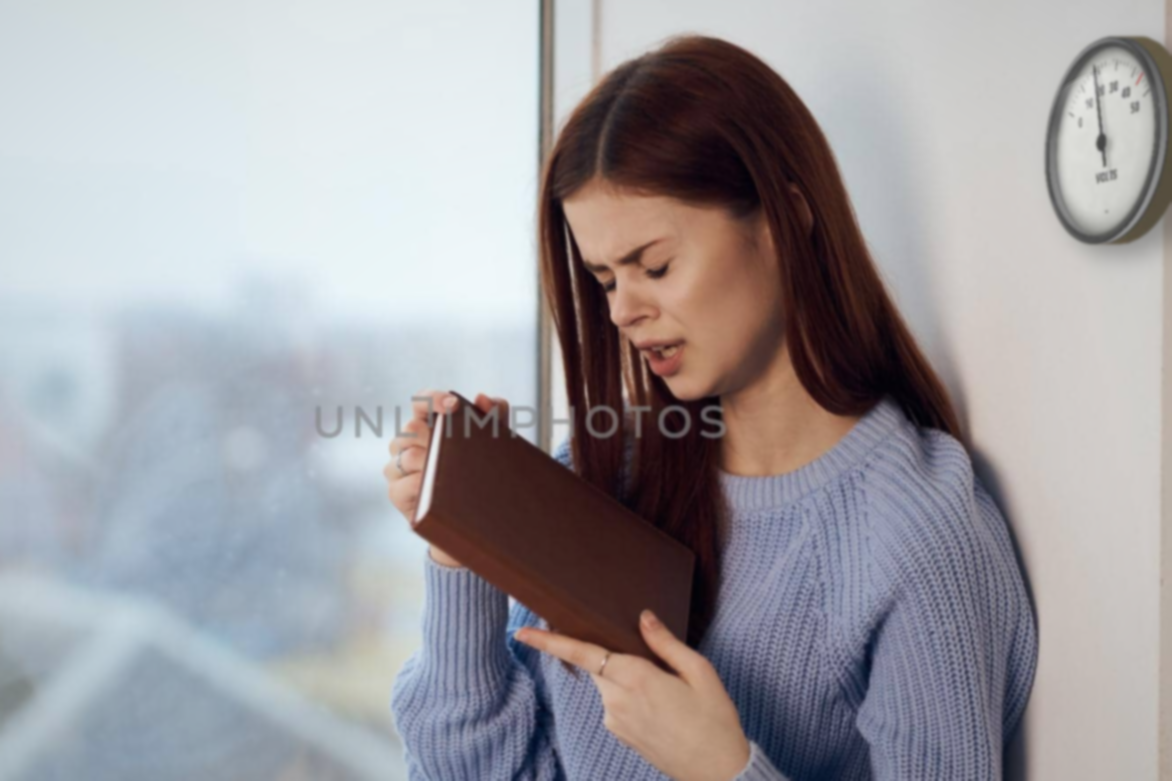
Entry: 20,V
